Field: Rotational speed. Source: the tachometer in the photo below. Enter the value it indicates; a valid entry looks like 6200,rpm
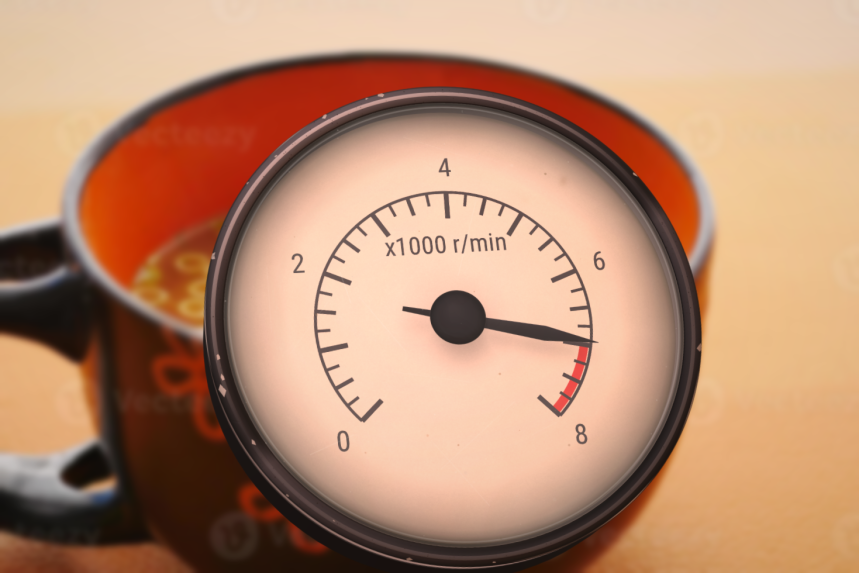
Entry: 7000,rpm
